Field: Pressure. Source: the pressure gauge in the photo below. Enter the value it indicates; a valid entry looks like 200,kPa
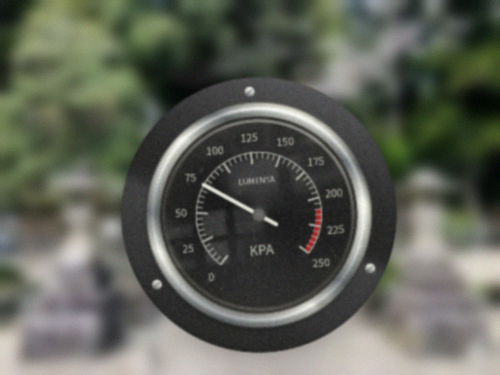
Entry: 75,kPa
